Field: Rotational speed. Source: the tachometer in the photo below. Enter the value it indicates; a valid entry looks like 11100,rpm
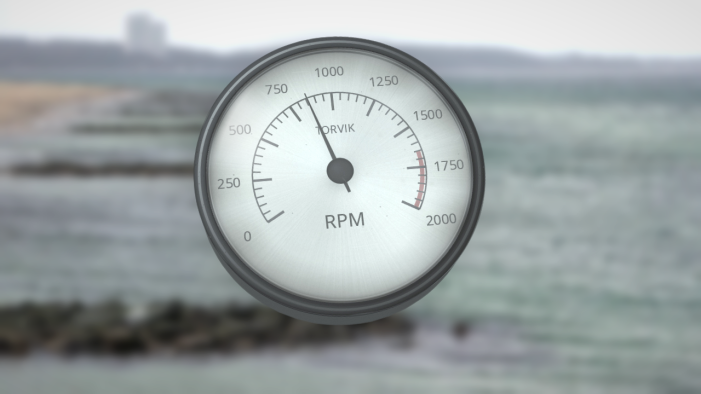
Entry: 850,rpm
